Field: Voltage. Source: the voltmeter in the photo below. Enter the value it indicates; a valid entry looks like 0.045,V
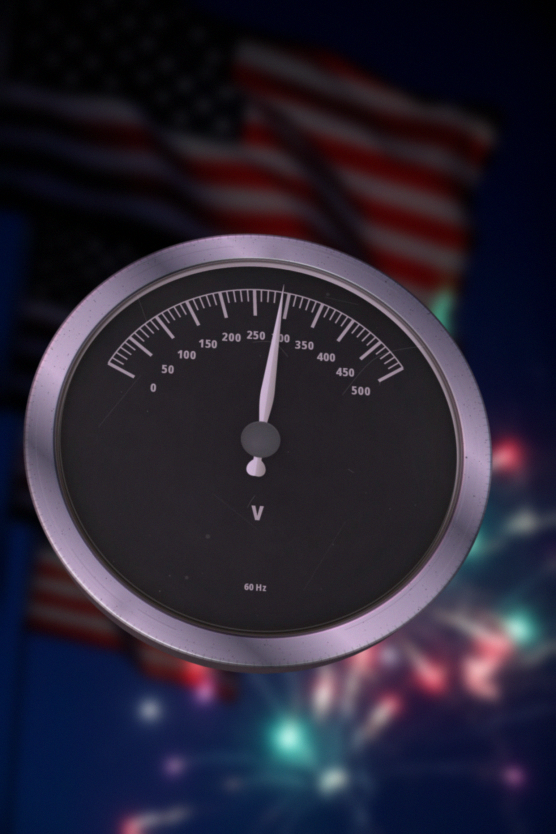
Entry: 290,V
